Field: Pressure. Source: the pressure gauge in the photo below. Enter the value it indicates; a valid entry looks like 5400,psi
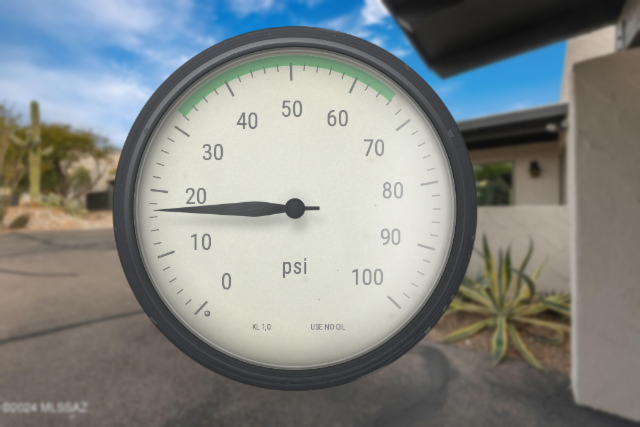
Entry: 17,psi
